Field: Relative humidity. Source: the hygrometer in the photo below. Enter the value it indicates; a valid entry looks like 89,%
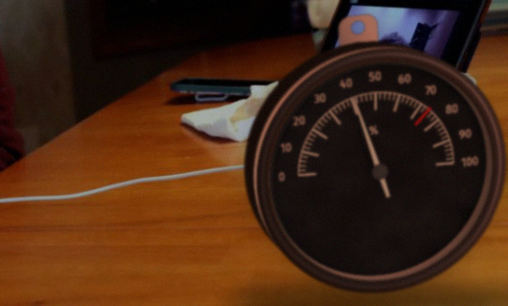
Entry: 40,%
